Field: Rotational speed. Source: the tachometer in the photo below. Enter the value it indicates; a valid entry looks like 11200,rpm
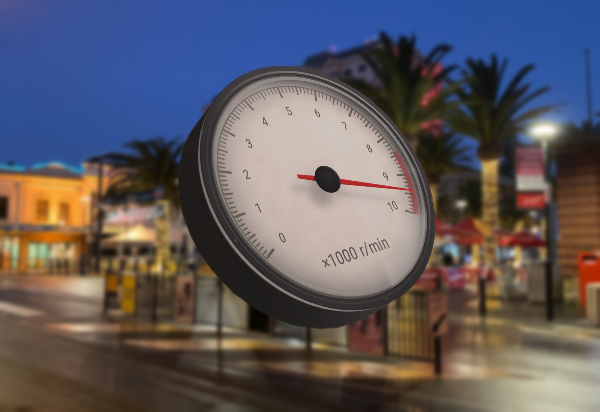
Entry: 9500,rpm
